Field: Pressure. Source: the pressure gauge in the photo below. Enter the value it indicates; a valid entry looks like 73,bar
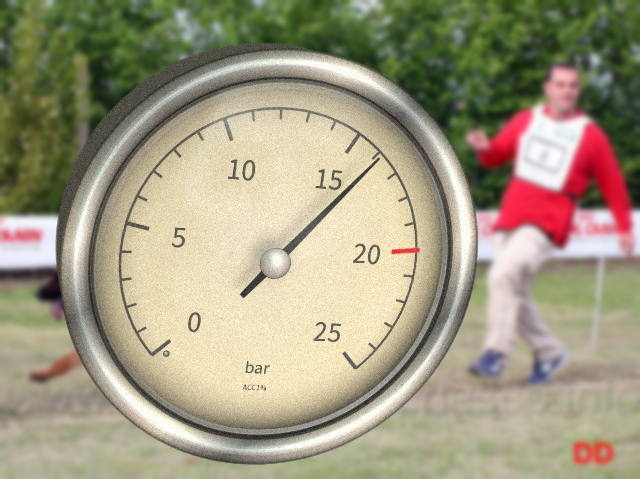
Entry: 16,bar
